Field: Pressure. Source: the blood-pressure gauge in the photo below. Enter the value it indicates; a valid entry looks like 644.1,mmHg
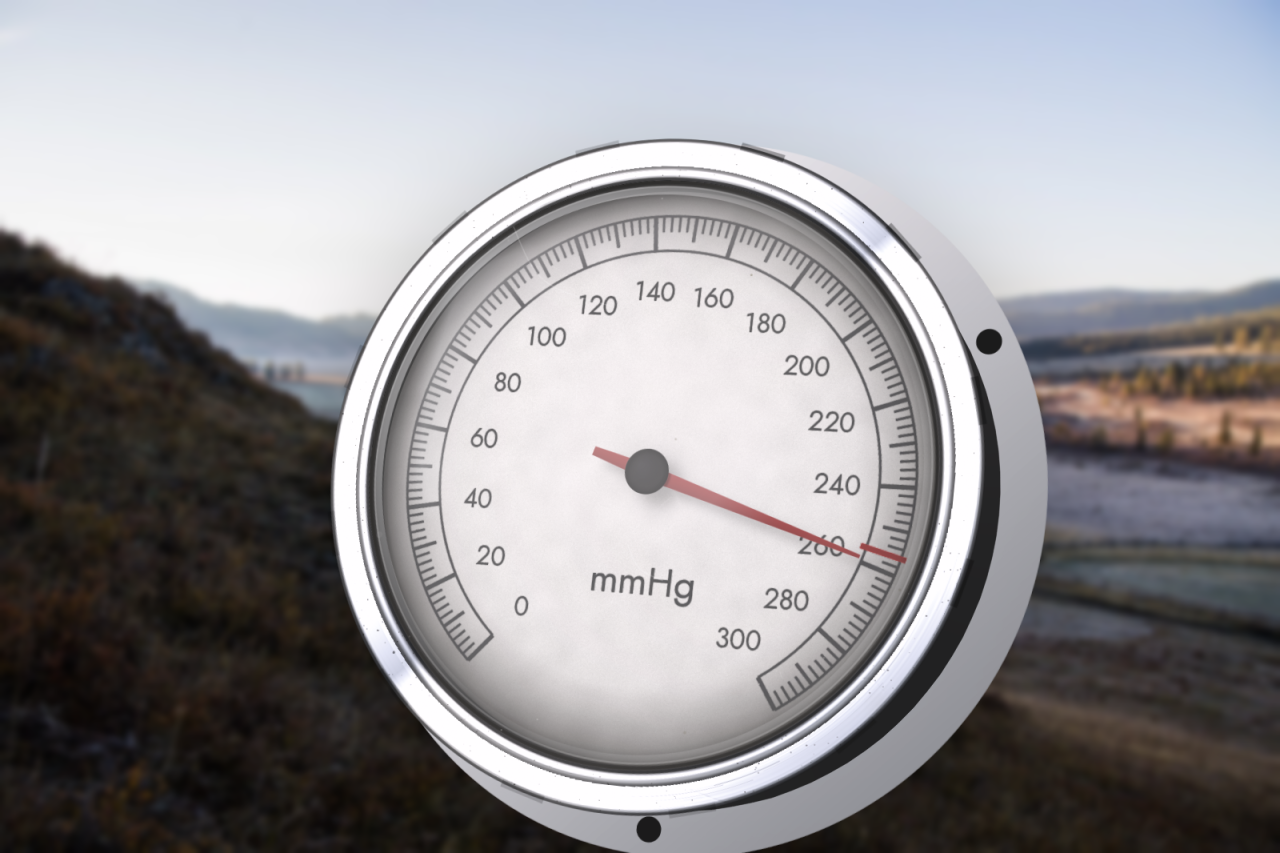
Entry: 259,mmHg
